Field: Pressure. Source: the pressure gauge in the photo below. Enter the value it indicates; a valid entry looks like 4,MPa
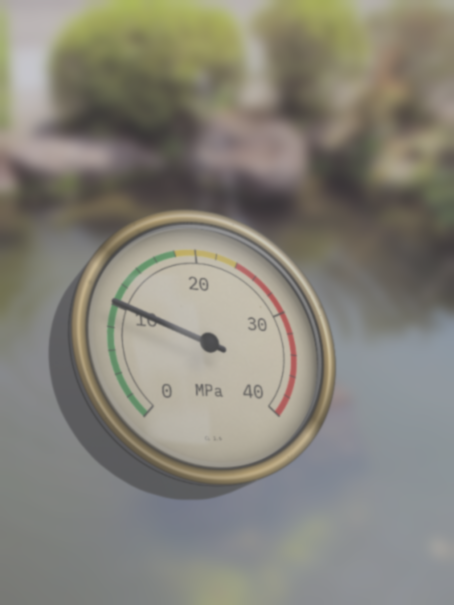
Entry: 10,MPa
